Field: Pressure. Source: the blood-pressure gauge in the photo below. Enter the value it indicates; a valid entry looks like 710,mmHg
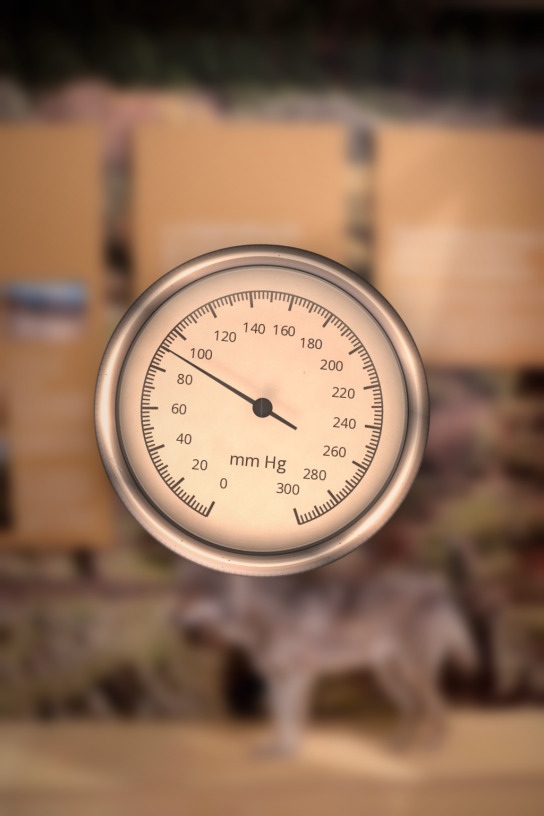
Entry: 90,mmHg
